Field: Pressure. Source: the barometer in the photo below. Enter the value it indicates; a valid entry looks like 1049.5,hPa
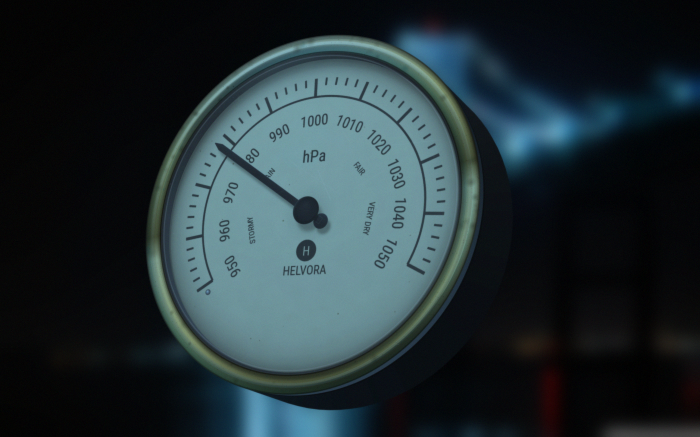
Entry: 978,hPa
